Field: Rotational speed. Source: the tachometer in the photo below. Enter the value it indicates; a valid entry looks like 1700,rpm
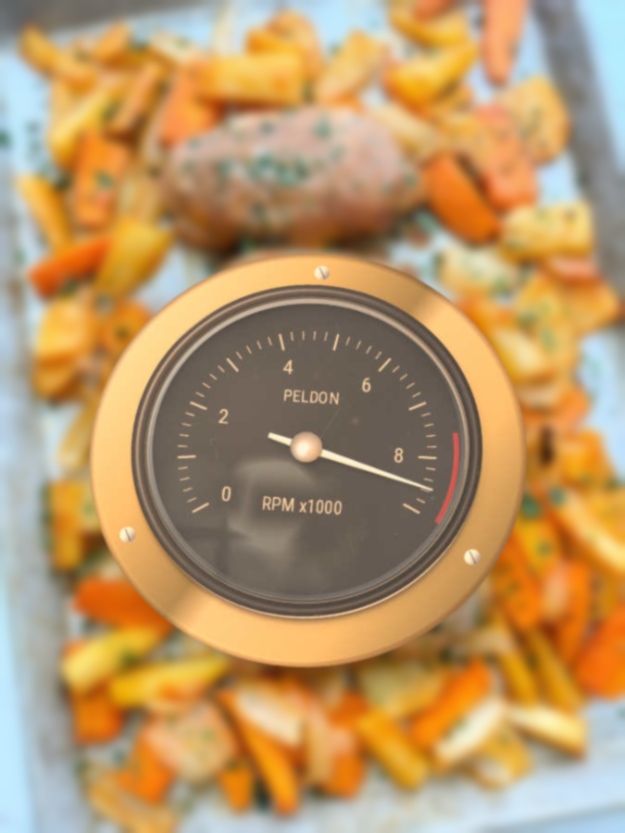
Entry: 8600,rpm
